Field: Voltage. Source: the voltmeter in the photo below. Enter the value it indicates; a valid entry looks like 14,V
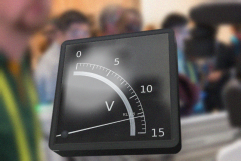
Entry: 13,V
